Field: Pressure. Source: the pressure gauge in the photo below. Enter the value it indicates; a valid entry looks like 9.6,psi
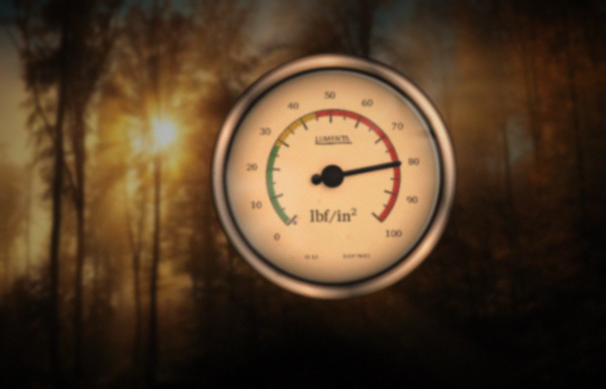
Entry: 80,psi
